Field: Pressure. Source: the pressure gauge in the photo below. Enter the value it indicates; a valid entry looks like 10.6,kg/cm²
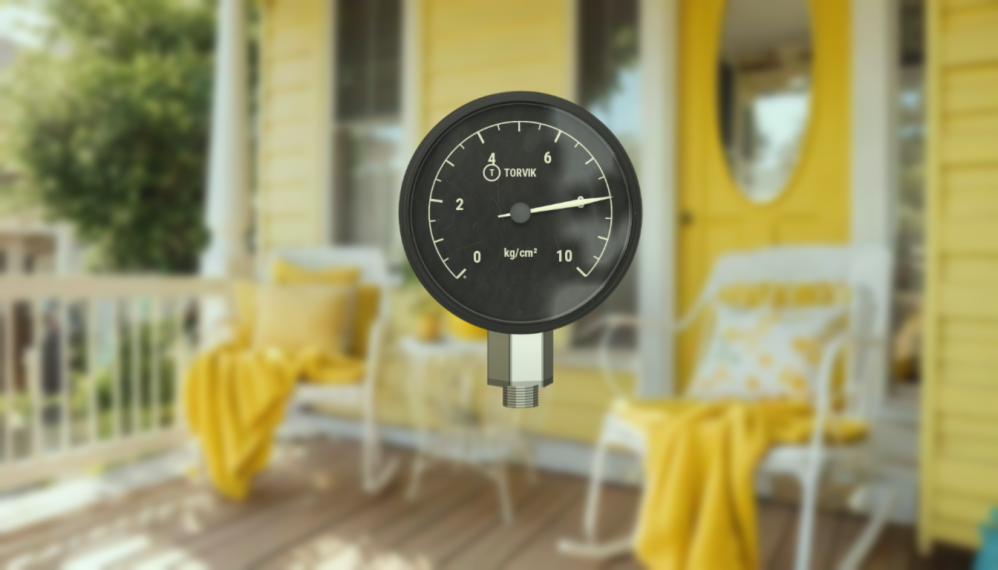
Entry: 8,kg/cm²
